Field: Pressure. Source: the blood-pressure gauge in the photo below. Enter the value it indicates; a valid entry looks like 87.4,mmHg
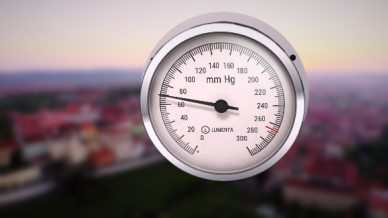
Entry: 70,mmHg
